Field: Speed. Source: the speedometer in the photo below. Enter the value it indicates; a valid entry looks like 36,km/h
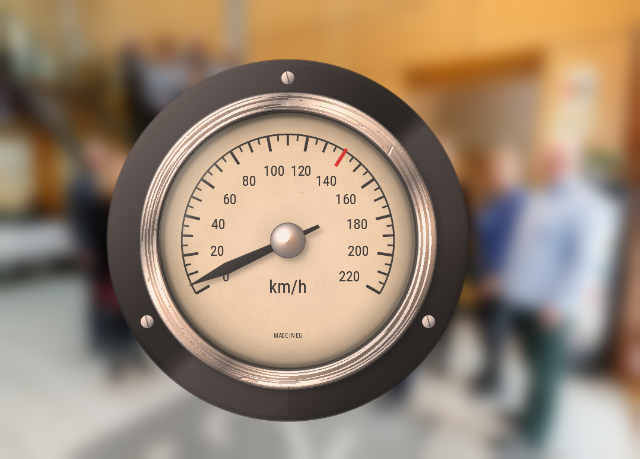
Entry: 5,km/h
